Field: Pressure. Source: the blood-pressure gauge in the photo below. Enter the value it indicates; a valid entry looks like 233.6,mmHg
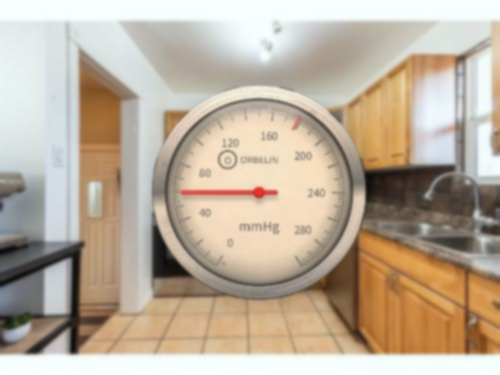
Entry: 60,mmHg
